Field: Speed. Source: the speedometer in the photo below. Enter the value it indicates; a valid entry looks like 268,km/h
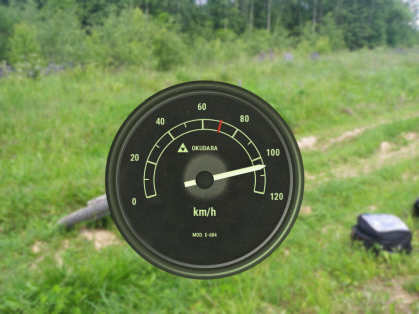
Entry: 105,km/h
